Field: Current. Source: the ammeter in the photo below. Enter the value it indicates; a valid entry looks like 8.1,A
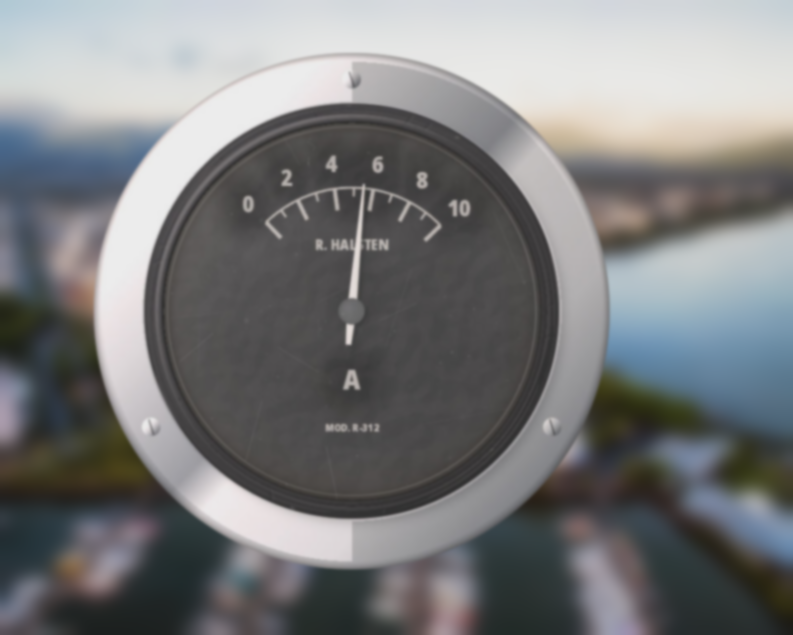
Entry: 5.5,A
